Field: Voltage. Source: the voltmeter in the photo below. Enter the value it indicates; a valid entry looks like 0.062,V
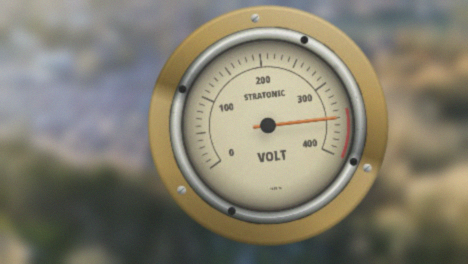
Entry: 350,V
